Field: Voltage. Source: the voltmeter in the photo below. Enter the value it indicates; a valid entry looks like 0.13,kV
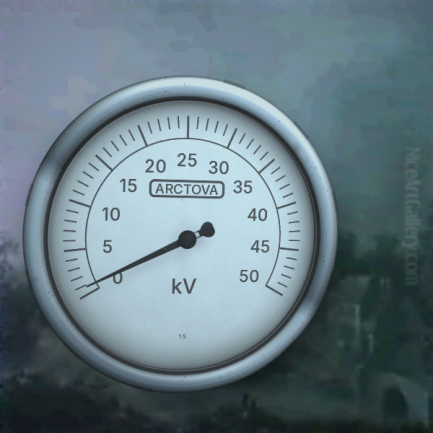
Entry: 1,kV
